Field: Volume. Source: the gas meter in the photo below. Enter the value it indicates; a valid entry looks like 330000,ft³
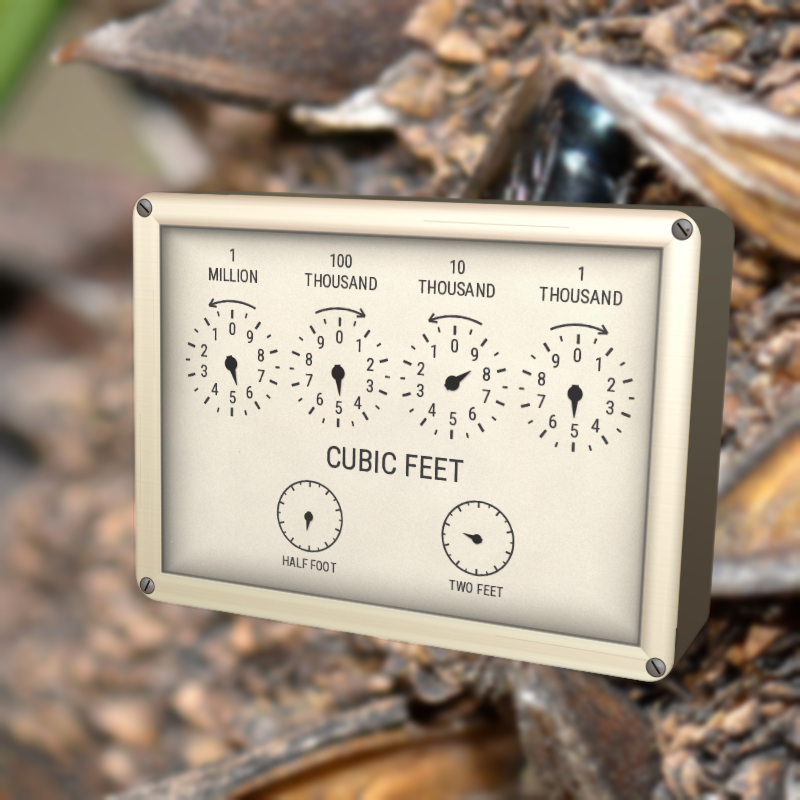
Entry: 548500,ft³
